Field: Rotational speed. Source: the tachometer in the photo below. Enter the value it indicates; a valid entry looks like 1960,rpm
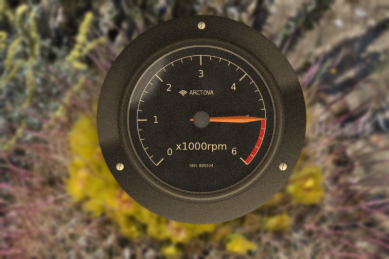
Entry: 5000,rpm
